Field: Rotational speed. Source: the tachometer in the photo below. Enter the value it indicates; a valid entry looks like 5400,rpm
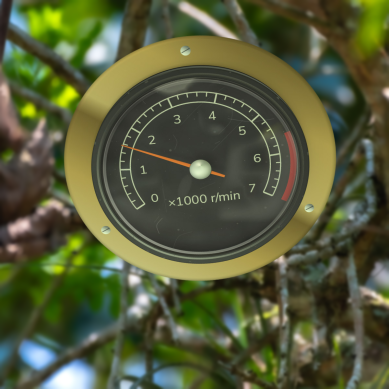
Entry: 1600,rpm
